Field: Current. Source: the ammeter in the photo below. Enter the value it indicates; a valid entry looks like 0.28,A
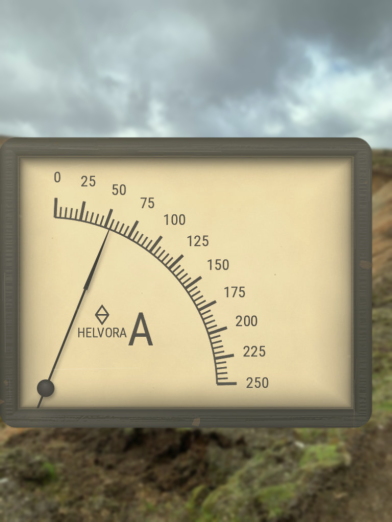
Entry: 55,A
